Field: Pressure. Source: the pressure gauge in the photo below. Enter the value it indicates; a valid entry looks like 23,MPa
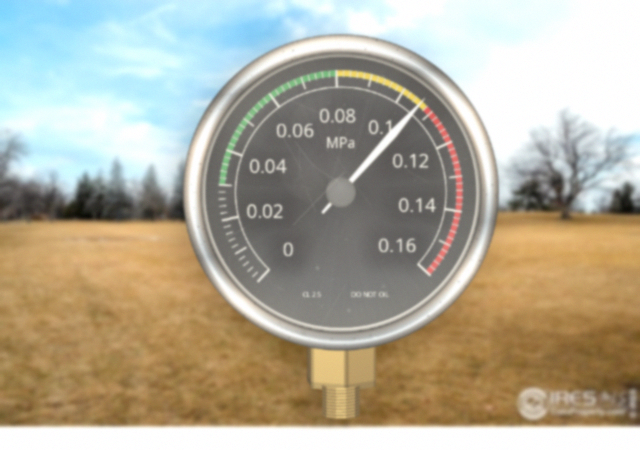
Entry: 0.106,MPa
